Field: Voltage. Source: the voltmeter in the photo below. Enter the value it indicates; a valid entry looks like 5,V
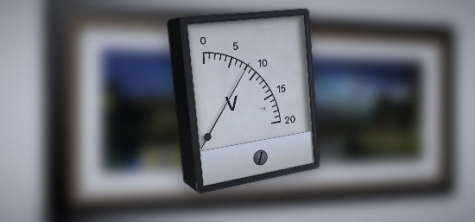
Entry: 8,V
